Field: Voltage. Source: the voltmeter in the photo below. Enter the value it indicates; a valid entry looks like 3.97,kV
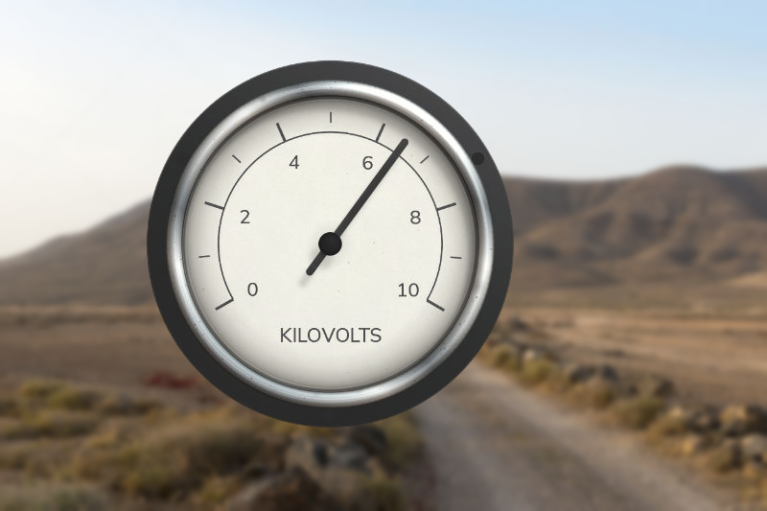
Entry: 6.5,kV
